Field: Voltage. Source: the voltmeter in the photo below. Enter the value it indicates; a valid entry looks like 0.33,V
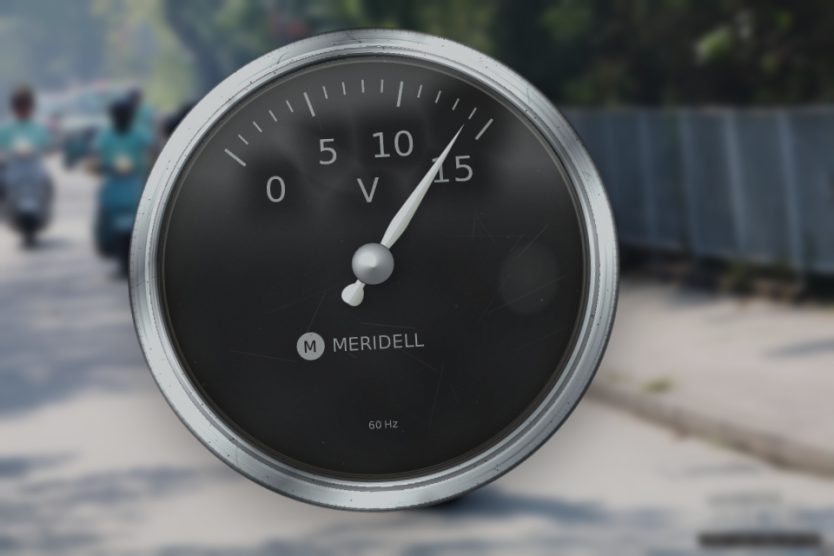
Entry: 14,V
